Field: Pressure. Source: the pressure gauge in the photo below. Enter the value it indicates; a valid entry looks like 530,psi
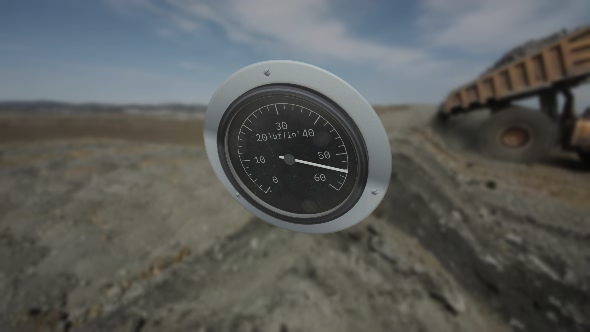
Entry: 54,psi
